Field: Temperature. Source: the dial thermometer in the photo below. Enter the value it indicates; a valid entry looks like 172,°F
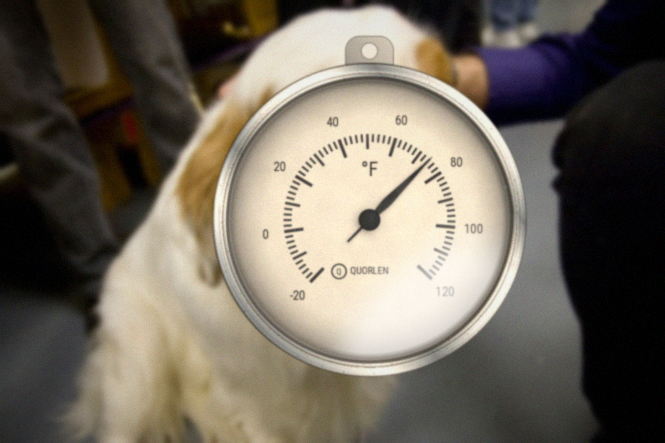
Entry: 74,°F
